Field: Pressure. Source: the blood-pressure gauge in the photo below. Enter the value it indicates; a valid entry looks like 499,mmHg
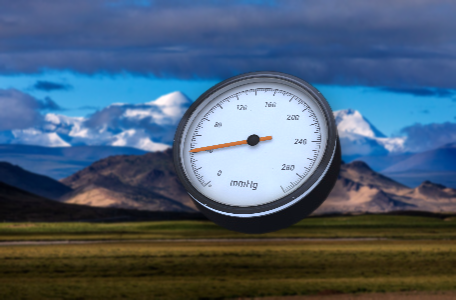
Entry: 40,mmHg
